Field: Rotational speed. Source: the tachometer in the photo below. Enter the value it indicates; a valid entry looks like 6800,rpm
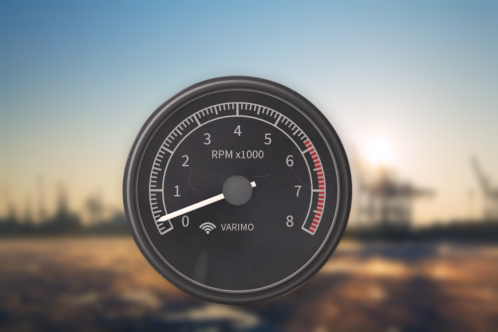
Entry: 300,rpm
